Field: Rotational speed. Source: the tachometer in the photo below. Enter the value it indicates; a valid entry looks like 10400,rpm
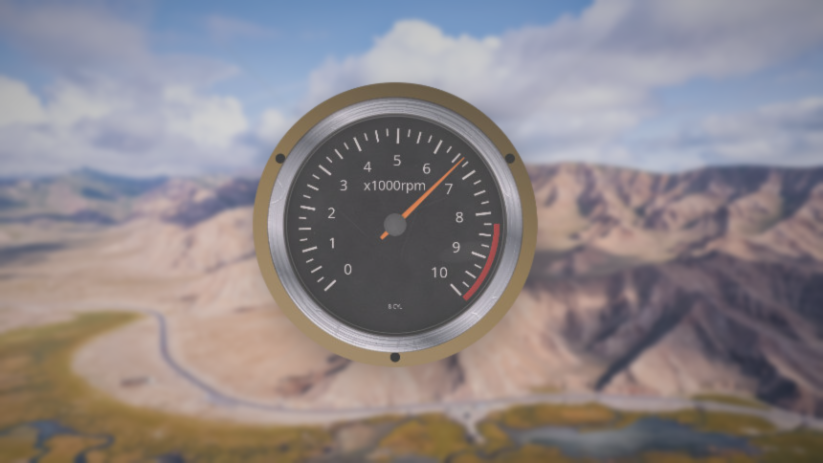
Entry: 6625,rpm
